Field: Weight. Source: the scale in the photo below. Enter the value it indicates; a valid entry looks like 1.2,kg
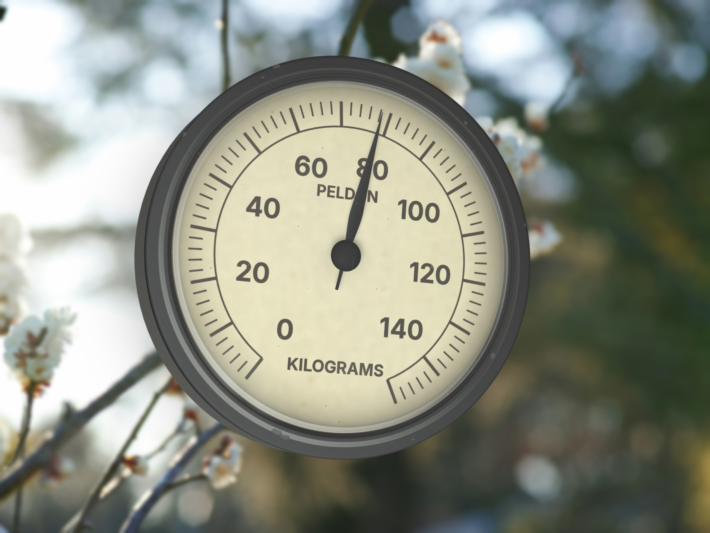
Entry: 78,kg
